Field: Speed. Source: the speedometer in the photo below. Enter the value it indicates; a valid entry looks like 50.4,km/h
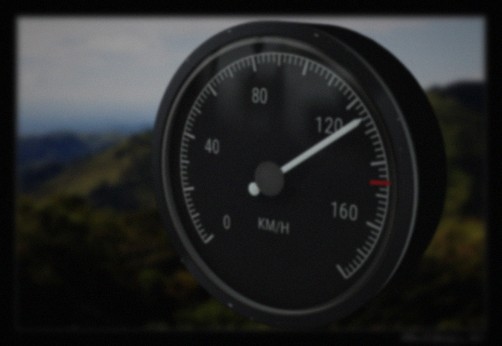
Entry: 126,km/h
